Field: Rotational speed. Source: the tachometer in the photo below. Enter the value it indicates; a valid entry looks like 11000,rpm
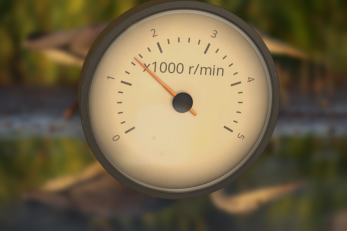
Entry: 1500,rpm
